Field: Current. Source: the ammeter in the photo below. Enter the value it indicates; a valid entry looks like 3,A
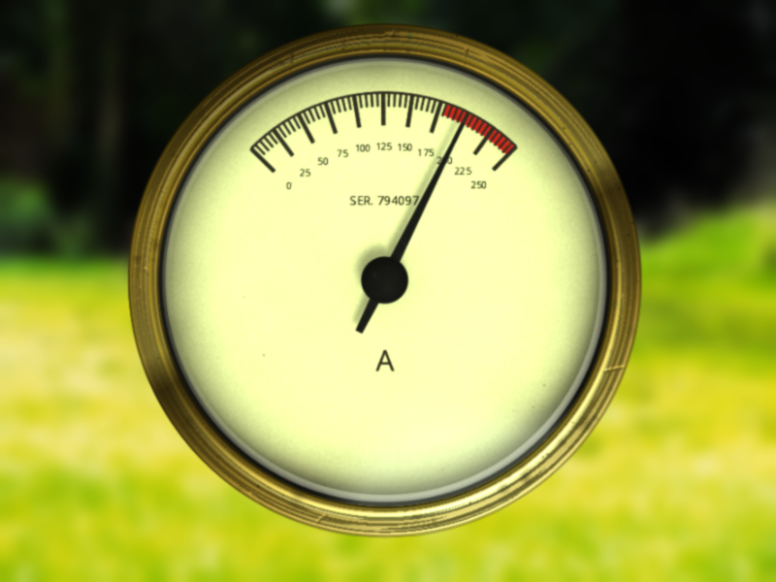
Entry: 200,A
